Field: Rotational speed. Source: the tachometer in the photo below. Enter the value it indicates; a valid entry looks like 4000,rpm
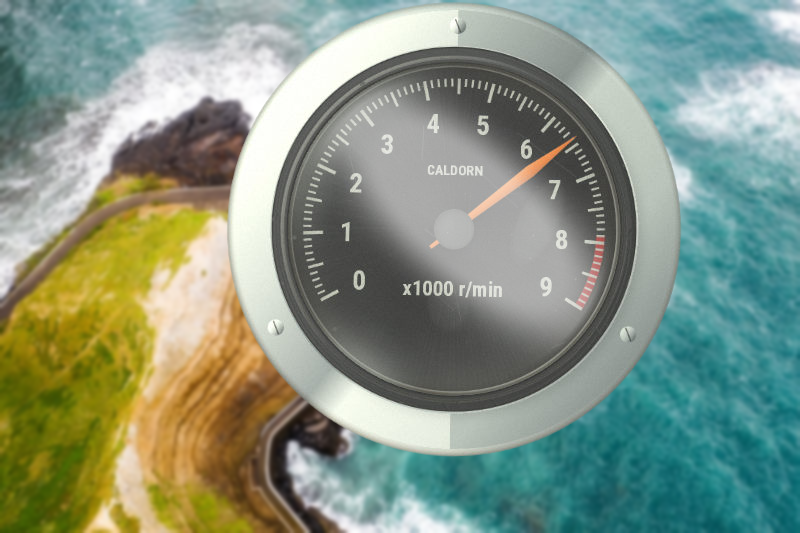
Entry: 6400,rpm
